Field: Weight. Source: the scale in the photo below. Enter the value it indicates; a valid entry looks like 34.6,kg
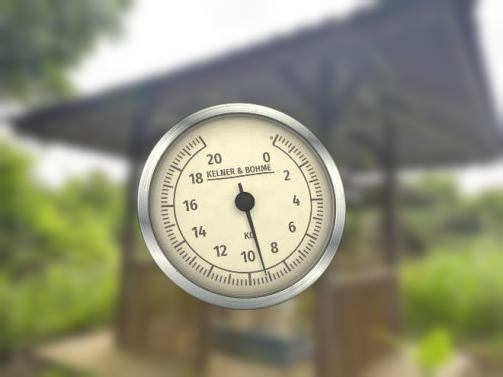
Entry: 9.2,kg
